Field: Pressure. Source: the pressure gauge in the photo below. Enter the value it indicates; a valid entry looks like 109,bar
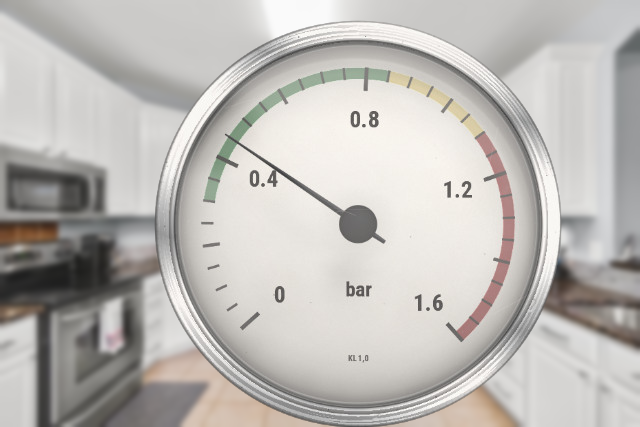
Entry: 0.45,bar
